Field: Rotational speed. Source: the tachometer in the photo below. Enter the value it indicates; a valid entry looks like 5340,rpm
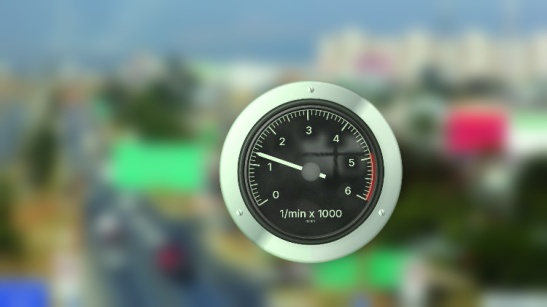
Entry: 1300,rpm
